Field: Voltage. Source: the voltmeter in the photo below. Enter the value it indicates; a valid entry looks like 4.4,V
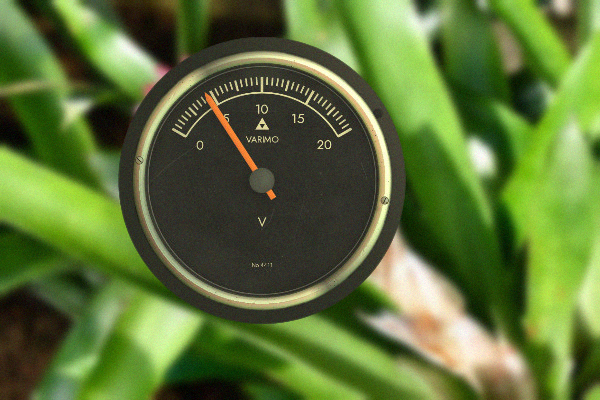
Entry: 4.5,V
